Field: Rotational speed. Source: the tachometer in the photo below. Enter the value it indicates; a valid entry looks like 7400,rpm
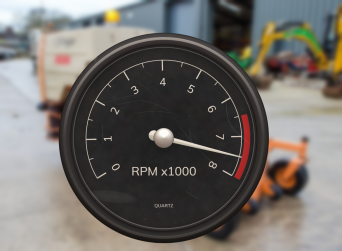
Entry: 7500,rpm
